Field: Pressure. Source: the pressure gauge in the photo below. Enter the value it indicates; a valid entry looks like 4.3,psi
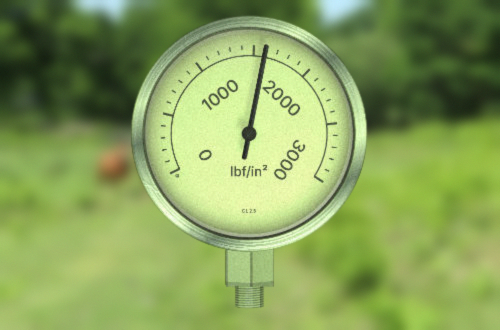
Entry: 1600,psi
